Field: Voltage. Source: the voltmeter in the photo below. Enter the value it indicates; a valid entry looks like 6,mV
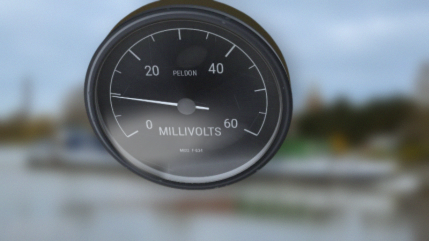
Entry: 10,mV
